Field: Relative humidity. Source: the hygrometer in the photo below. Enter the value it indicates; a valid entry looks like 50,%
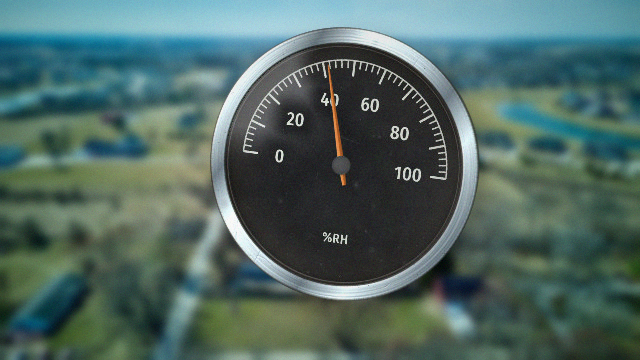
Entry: 42,%
